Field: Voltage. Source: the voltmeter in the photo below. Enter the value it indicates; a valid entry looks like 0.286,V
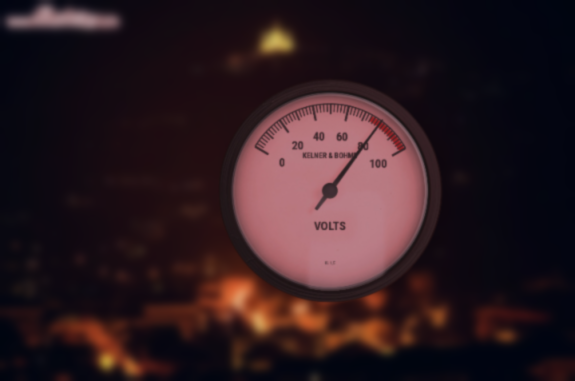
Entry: 80,V
